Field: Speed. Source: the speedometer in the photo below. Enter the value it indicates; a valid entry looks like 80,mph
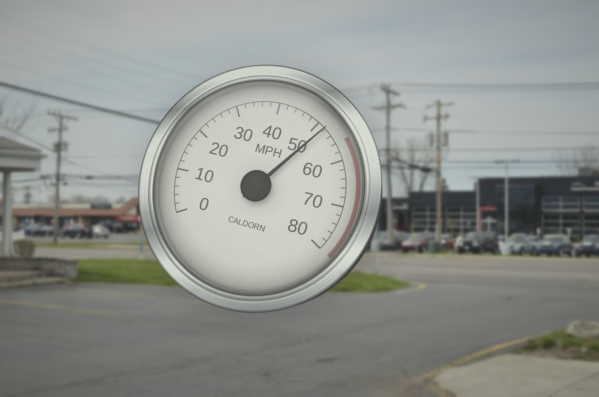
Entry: 52,mph
